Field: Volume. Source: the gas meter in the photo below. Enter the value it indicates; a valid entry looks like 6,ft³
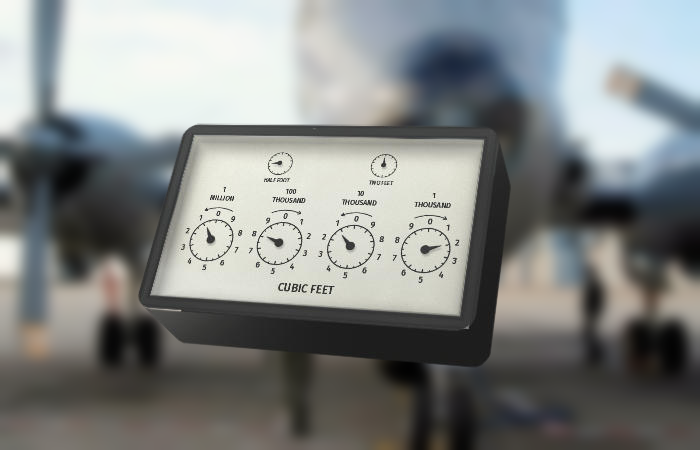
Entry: 81200,ft³
